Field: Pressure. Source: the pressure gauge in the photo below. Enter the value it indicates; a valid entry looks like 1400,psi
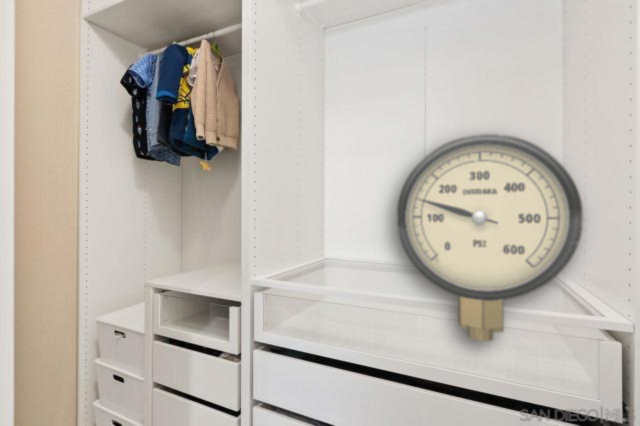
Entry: 140,psi
